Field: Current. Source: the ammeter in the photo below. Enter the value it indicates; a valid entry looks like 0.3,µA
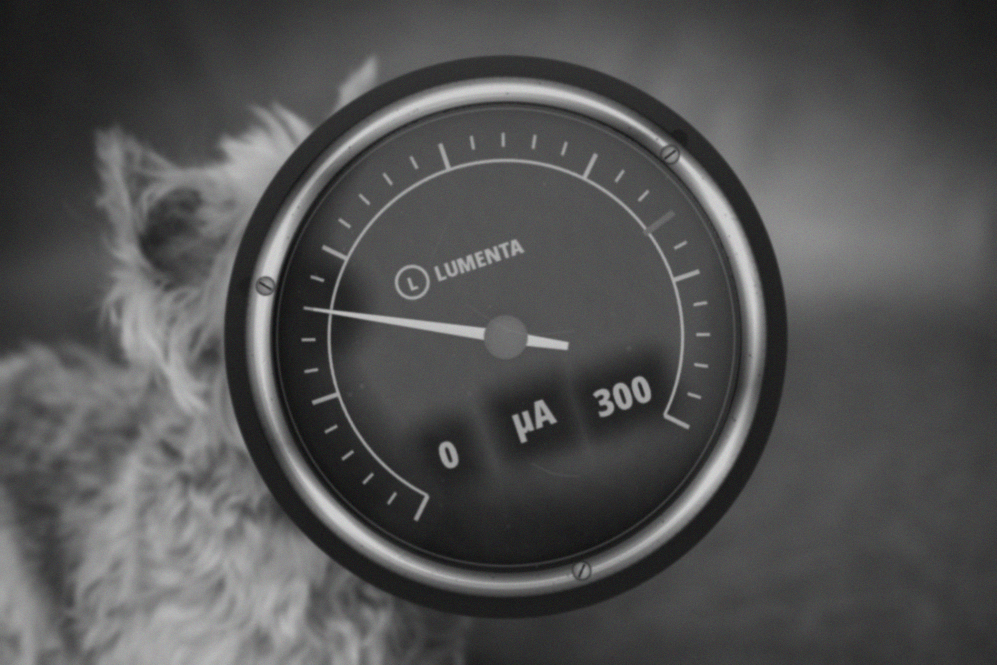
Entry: 80,µA
